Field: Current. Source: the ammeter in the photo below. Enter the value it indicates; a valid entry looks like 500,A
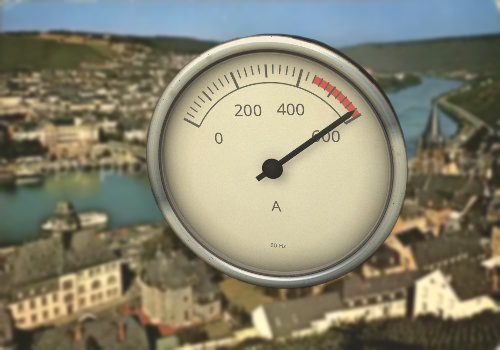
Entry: 580,A
